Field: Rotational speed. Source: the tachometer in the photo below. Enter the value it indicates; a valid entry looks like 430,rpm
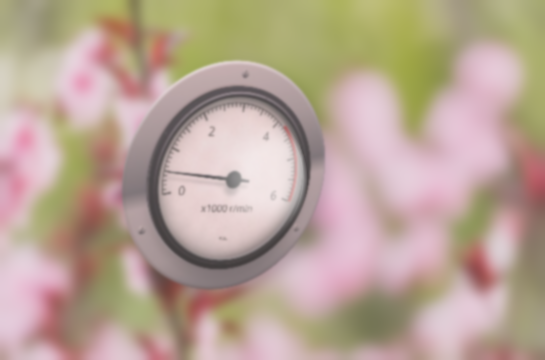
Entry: 500,rpm
